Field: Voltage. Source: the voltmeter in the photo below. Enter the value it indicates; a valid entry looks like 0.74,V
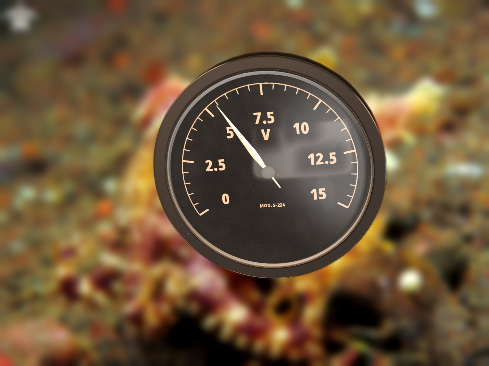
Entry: 5.5,V
